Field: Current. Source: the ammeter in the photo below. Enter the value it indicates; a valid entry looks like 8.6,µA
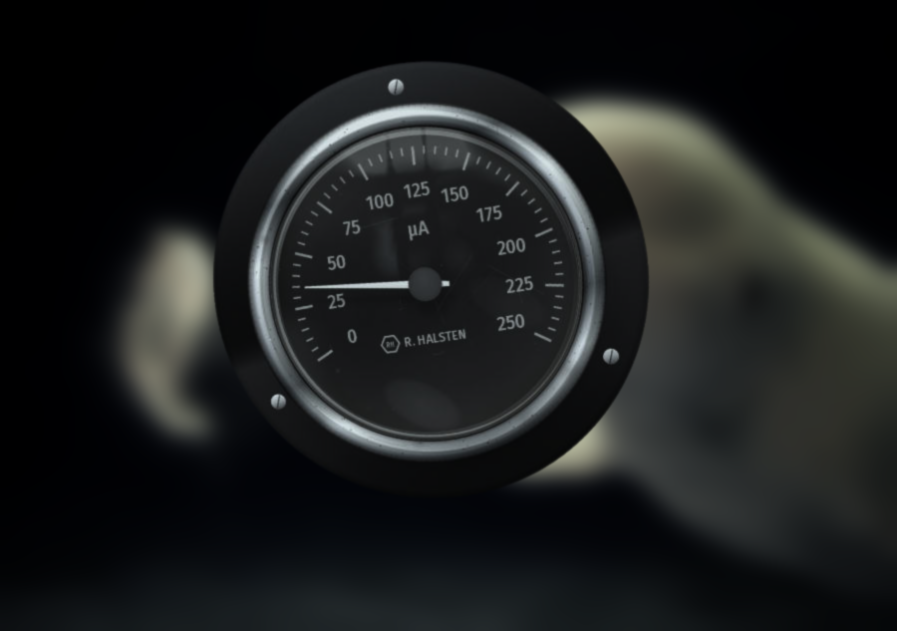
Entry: 35,µA
